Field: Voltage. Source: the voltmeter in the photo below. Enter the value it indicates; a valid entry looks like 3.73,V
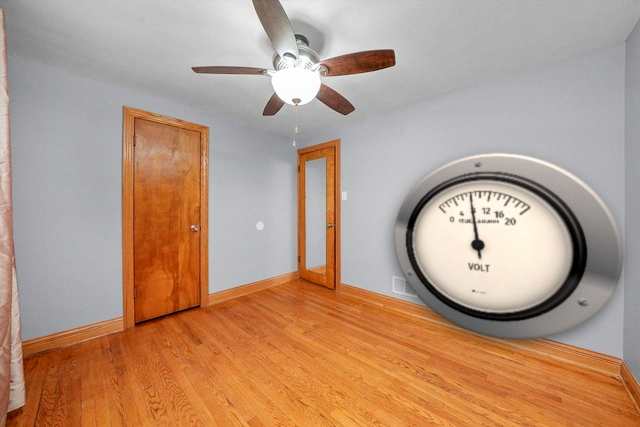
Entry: 8,V
